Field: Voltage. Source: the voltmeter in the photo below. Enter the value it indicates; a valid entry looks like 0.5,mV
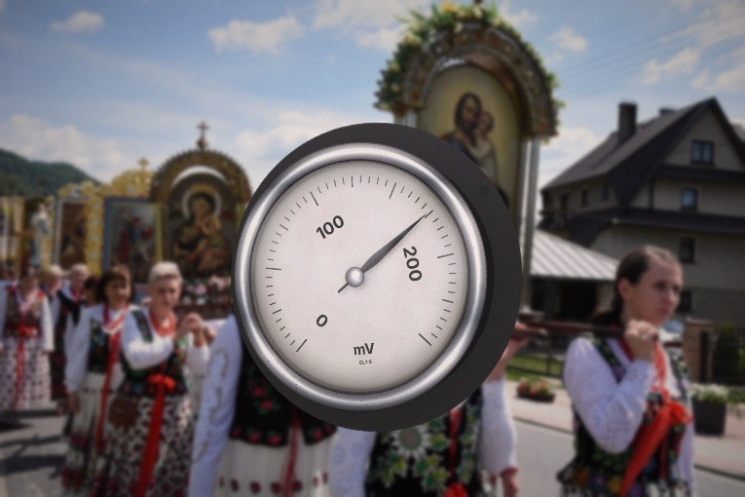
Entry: 175,mV
